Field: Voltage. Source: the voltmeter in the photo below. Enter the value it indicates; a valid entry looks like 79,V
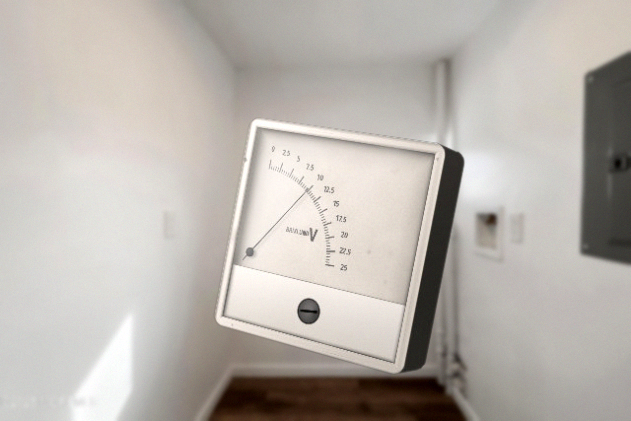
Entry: 10,V
